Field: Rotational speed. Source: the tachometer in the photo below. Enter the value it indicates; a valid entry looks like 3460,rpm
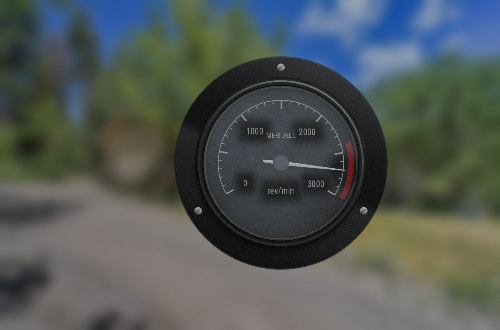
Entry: 2700,rpm
